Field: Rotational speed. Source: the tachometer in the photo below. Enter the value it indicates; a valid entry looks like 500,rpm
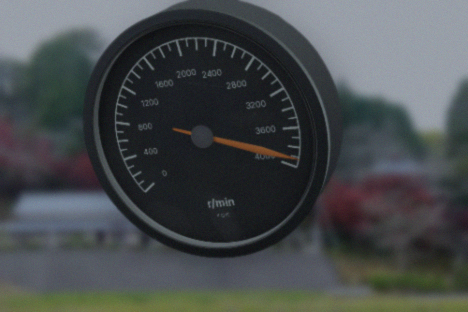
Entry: 3900,rpm
